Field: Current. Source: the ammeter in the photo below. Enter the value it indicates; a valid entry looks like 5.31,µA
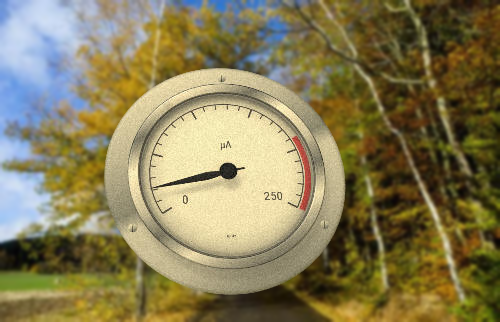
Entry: 20,µA
